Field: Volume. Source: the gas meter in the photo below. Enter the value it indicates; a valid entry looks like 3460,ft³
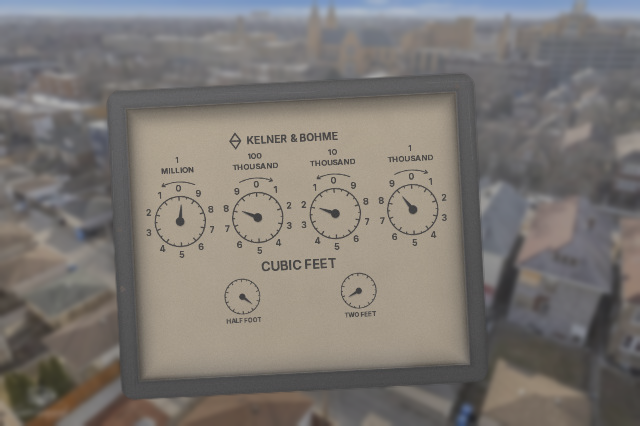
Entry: 981900,ft³
